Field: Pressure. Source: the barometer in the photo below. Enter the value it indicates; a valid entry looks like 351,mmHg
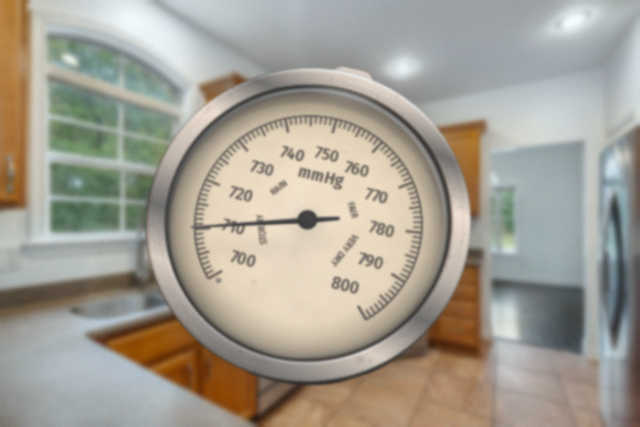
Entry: 710,mmHg
